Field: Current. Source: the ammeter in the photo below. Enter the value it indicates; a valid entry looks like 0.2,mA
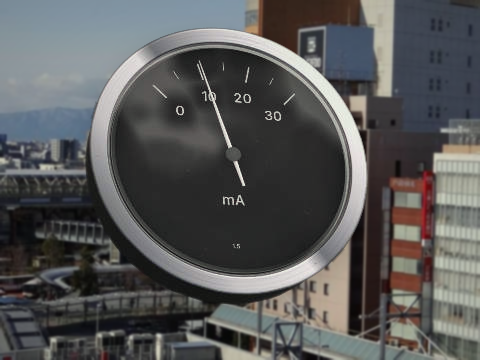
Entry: 10,mA
